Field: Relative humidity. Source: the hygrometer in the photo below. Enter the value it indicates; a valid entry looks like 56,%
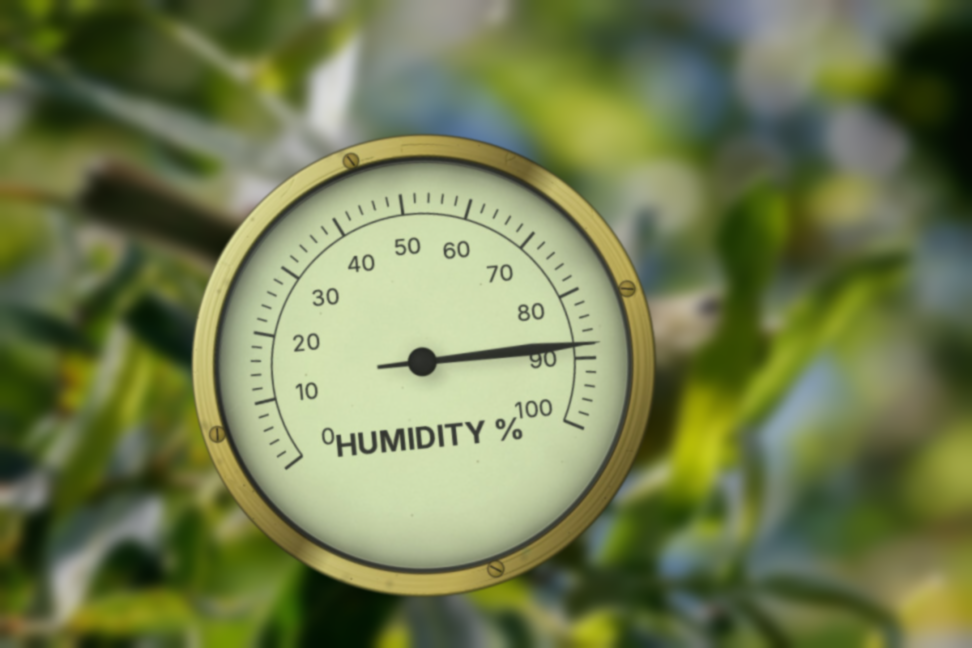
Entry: 88,%
